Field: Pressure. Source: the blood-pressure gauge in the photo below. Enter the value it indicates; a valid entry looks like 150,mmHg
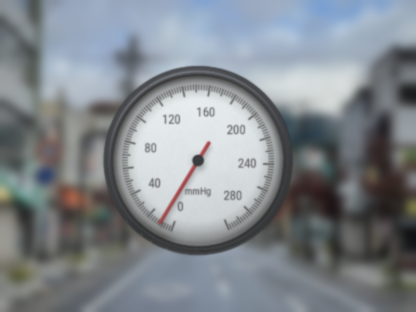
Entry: 10,mmHg
